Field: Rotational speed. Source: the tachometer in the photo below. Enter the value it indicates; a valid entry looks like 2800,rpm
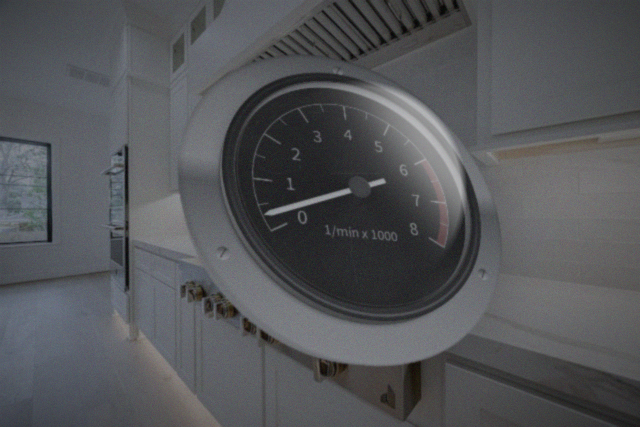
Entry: 250,rpm
